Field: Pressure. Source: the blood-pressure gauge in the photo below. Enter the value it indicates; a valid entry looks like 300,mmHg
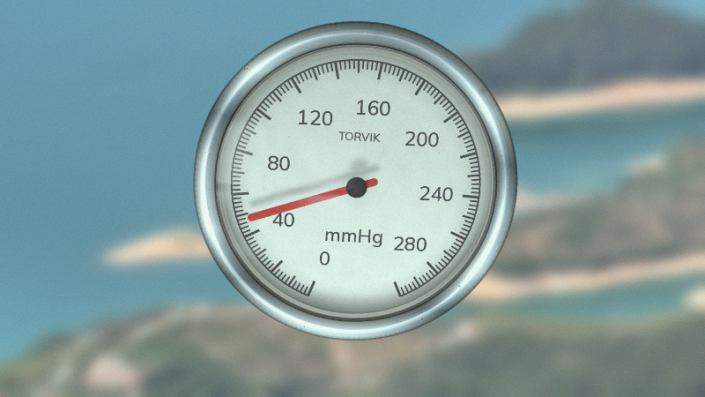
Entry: 48,mmHg
